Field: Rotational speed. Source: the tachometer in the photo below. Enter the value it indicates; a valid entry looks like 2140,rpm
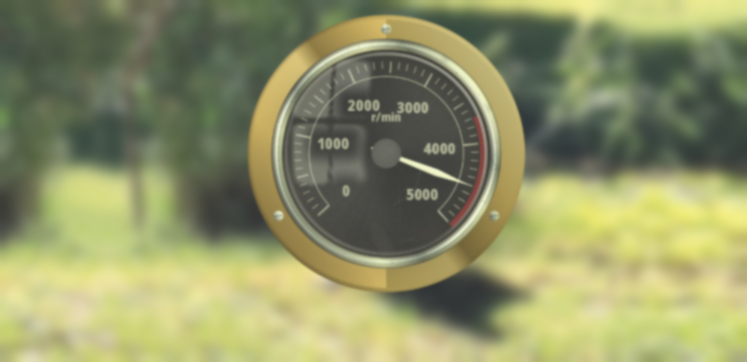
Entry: 4500,rpm
